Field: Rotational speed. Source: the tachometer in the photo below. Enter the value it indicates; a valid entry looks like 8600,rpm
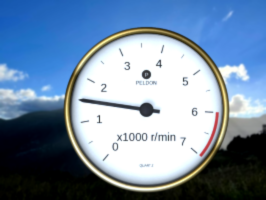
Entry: 1500,rpm
